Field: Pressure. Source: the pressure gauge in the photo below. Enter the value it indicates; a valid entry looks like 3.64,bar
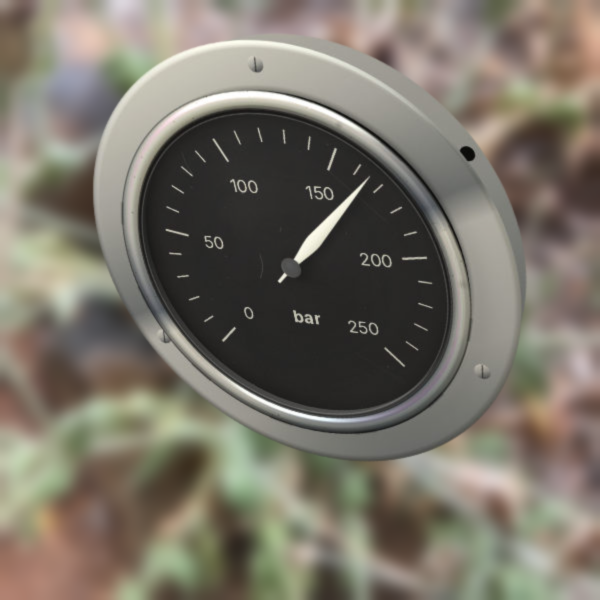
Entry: 165,bar
